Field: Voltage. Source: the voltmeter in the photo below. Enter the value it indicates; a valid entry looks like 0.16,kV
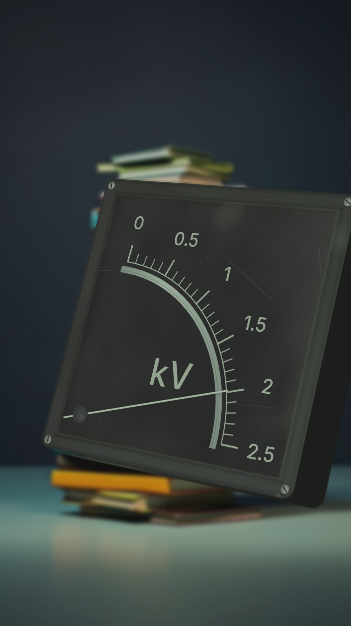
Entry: 2,kV
